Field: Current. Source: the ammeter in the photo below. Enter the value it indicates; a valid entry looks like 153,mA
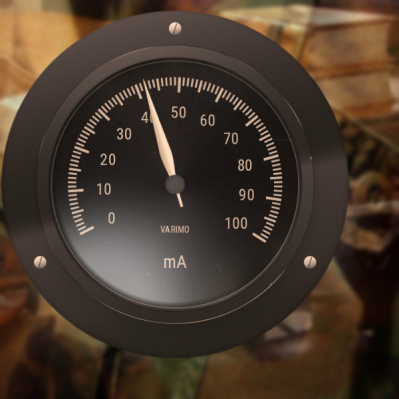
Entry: 42,mA
